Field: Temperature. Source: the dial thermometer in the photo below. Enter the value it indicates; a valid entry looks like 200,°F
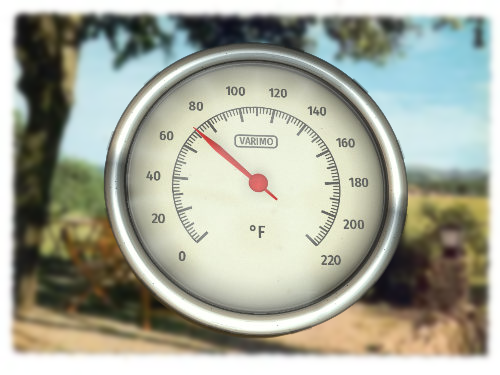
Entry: 70,°F
